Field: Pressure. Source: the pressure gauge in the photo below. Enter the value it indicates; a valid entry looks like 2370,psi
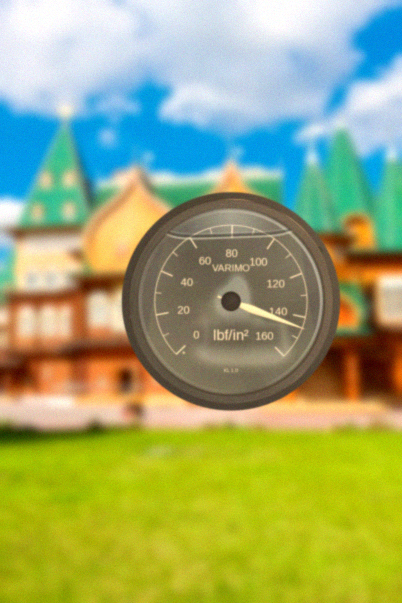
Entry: 145,psi
